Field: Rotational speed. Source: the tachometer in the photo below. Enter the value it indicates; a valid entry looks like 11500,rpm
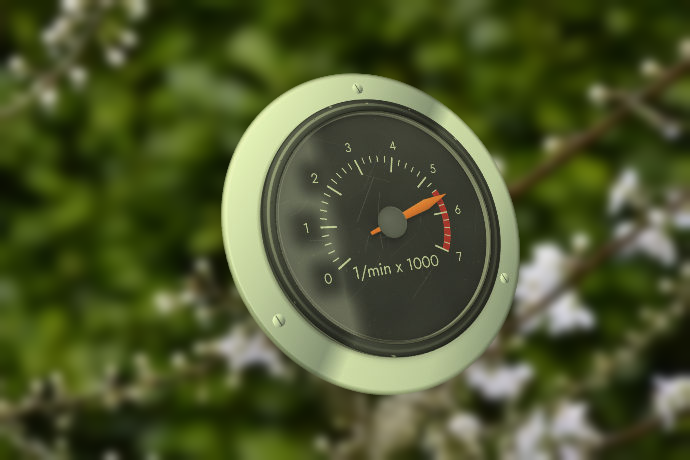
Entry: 5600,rpm
